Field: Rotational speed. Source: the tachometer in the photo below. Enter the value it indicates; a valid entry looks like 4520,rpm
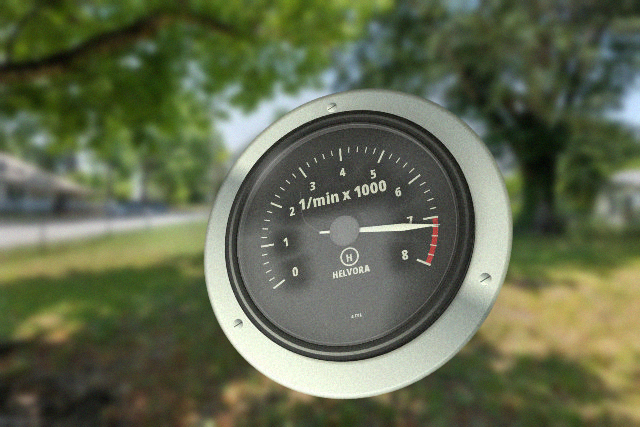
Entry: 7200,rpm
